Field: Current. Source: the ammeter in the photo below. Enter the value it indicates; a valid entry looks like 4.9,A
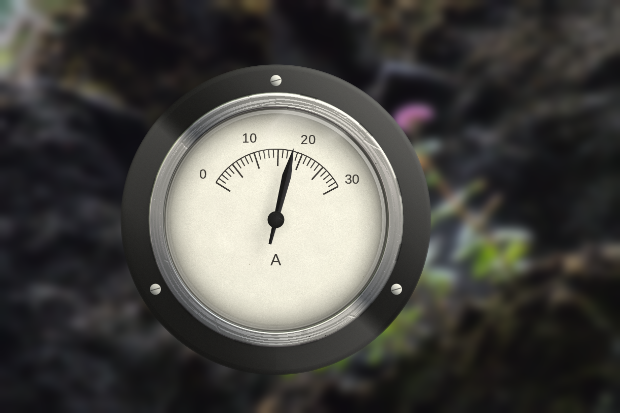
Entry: 18,A
